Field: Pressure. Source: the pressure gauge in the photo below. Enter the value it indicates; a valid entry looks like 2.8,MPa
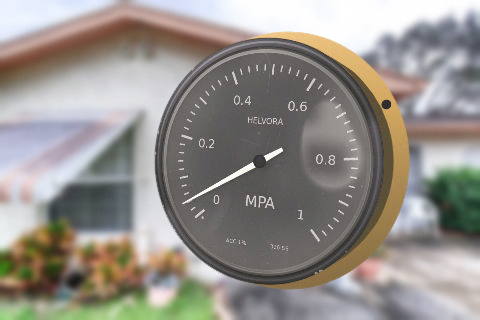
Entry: 0.04,MPa
